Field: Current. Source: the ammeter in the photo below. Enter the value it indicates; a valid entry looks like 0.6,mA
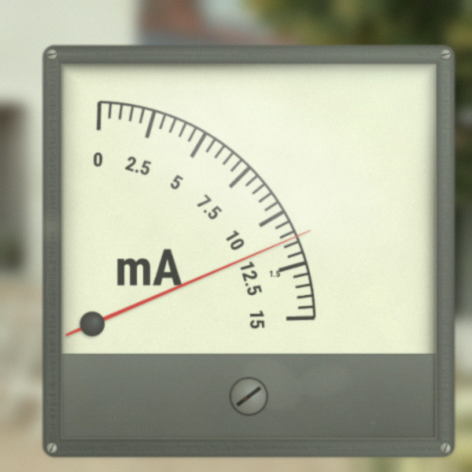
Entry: 11.25,mA
